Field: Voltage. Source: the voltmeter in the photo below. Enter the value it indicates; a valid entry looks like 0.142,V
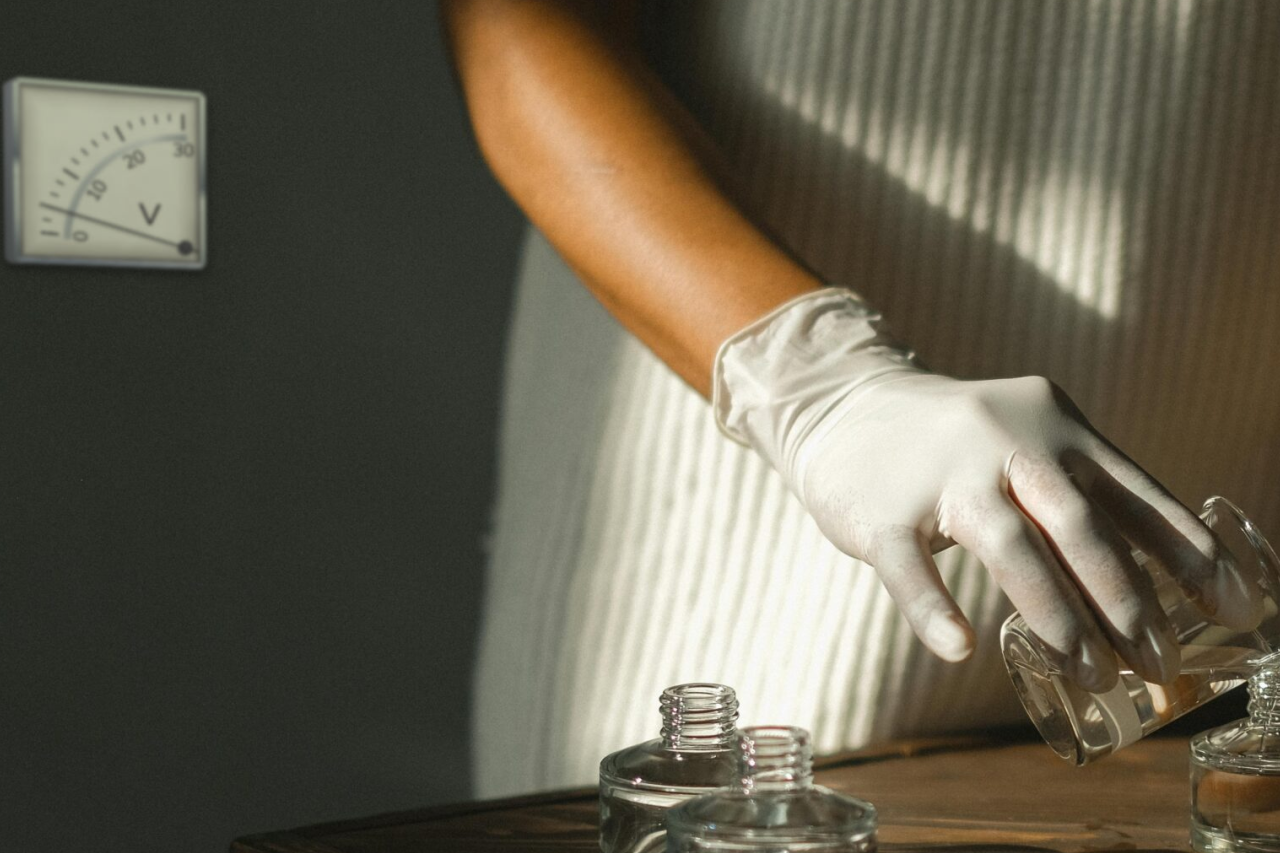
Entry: 4,V
